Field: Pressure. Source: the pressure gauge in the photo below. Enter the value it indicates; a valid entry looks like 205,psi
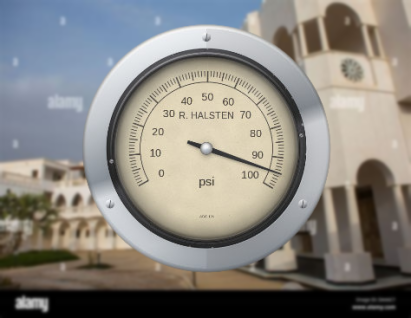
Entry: 95,psi
